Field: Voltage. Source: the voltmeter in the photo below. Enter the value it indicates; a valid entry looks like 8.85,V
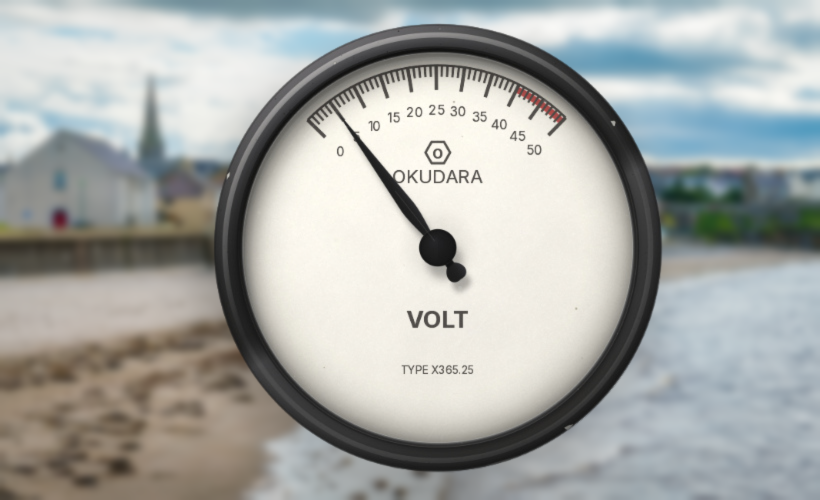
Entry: 5,V
